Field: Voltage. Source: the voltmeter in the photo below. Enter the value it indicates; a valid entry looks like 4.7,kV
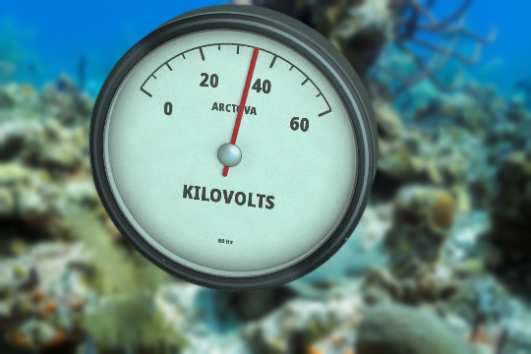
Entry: 35,kV
